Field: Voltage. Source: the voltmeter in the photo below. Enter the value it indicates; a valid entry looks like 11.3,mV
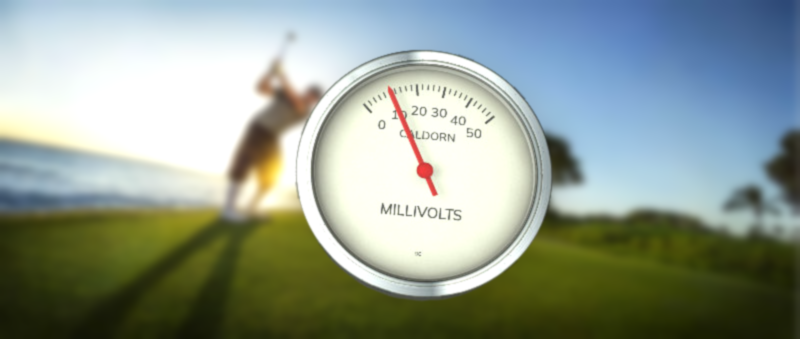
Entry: 10,mV
